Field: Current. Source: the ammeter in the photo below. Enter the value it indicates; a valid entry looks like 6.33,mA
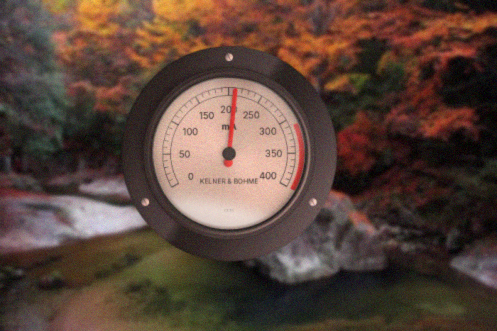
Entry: 210,mA
